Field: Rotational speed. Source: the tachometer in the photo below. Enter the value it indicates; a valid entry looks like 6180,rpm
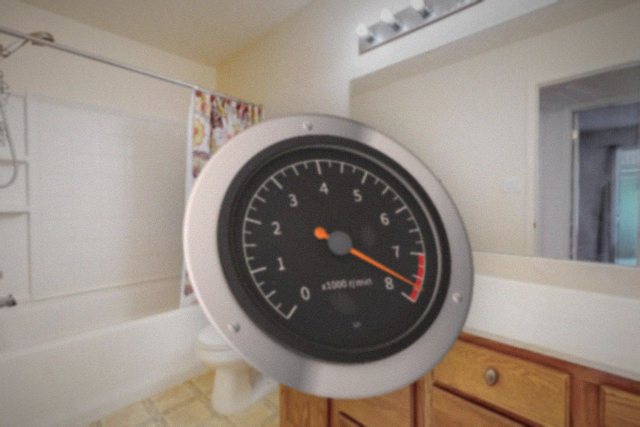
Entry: 7750,rpm
